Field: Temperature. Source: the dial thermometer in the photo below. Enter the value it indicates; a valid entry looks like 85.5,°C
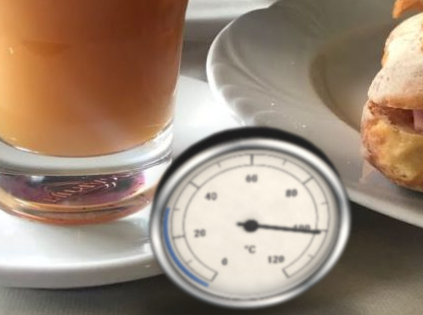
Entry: 100,°C
